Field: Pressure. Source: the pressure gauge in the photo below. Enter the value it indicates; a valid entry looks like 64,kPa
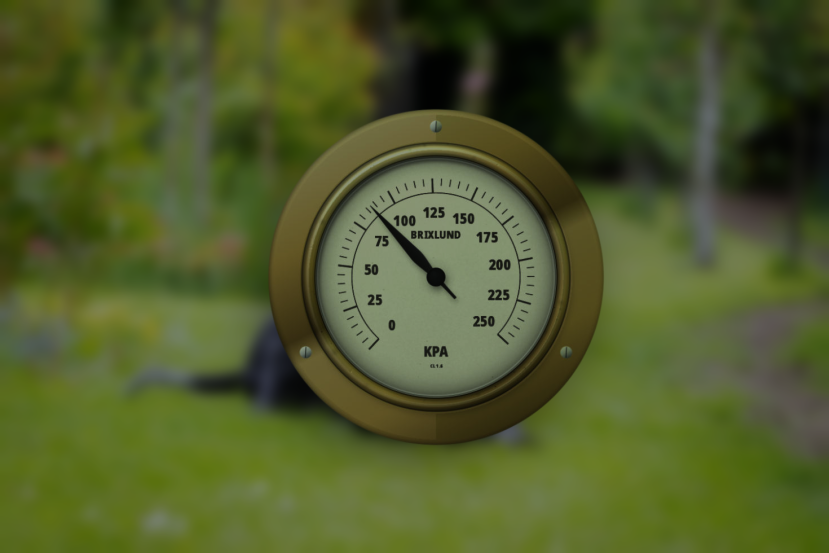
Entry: 87.5,kPa
